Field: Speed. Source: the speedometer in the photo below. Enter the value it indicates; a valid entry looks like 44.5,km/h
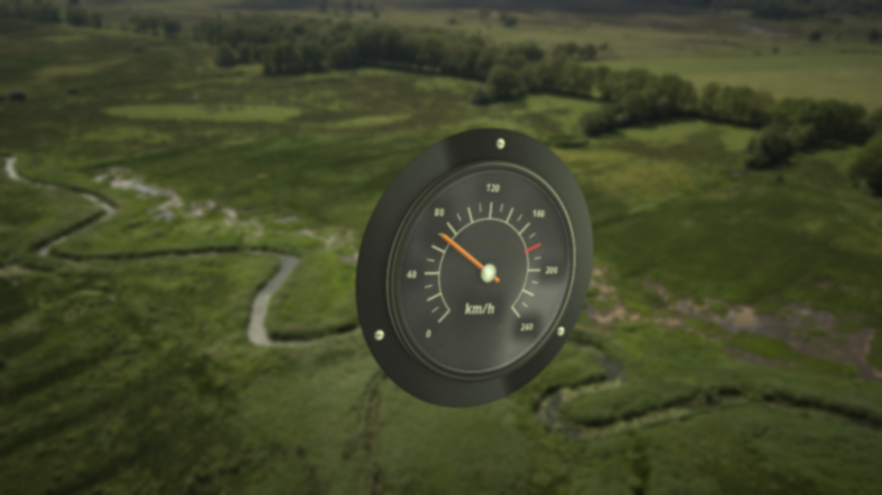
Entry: 70,km/h
